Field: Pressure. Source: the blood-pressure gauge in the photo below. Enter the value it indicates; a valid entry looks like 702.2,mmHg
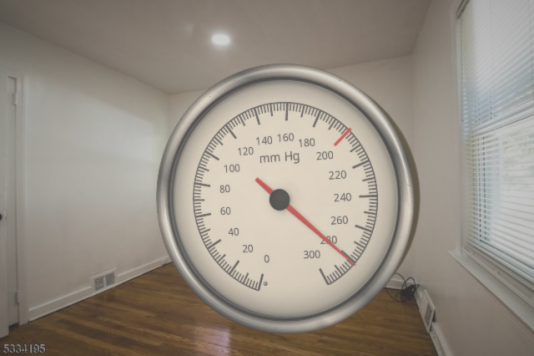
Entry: 280,mmHg
